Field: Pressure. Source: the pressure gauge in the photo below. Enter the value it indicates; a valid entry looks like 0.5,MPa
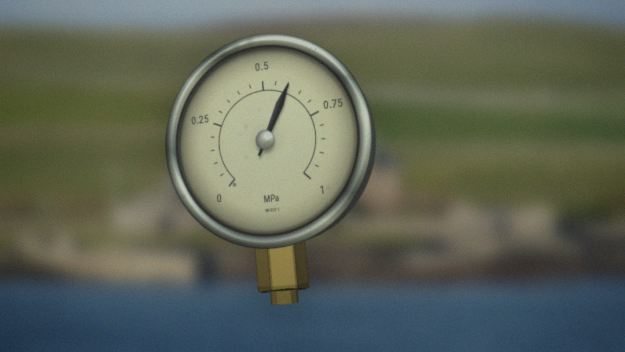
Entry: 0.6,MPa
